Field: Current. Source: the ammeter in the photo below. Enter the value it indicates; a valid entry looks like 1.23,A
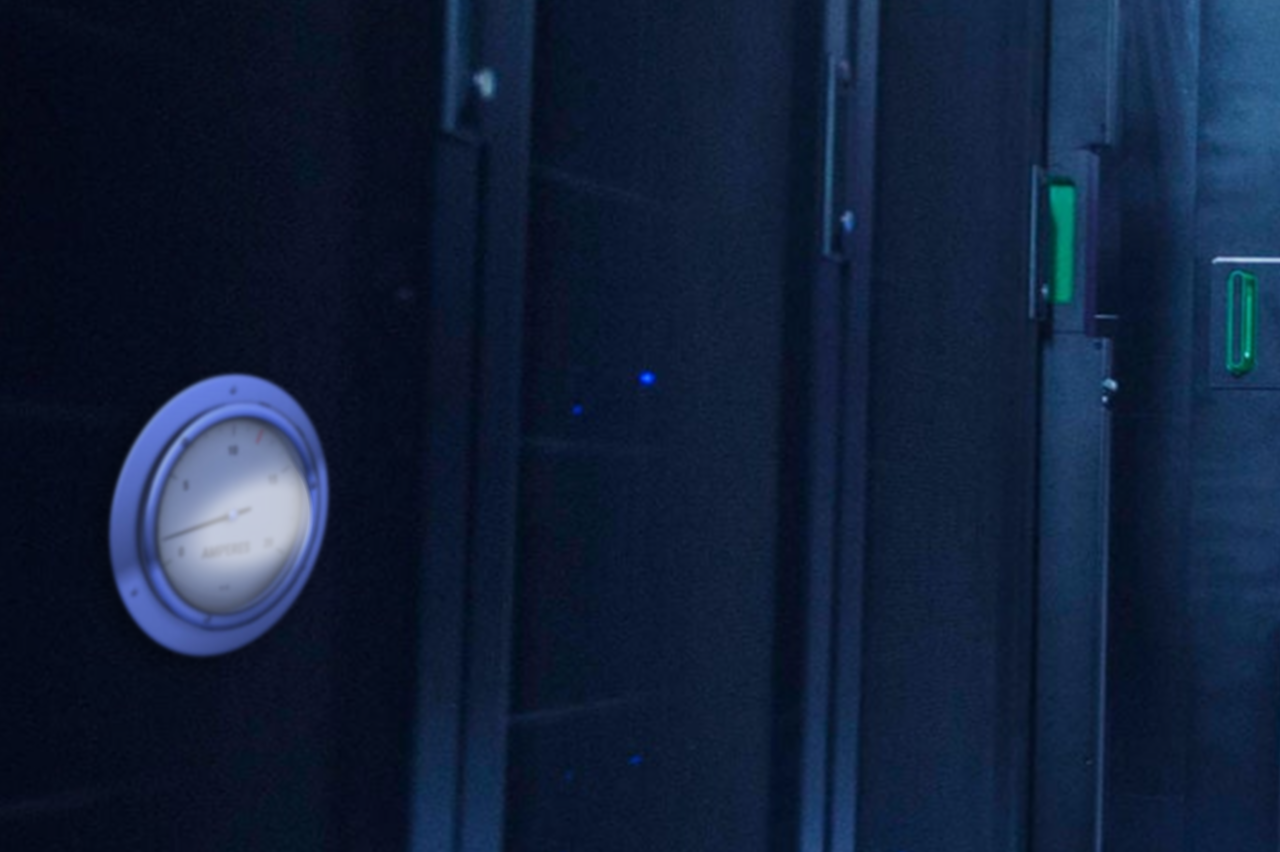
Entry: 1.5,A
